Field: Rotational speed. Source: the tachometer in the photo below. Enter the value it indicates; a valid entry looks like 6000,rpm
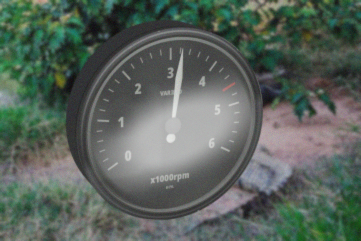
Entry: 3200,rpm
